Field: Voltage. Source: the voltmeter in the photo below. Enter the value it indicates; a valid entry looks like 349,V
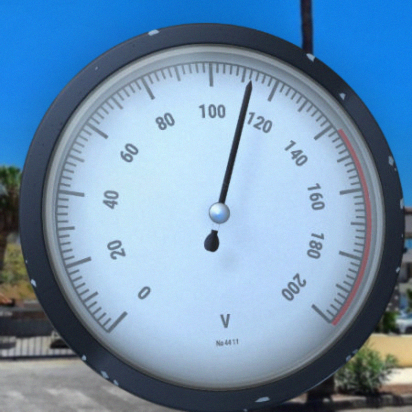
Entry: 112,V
